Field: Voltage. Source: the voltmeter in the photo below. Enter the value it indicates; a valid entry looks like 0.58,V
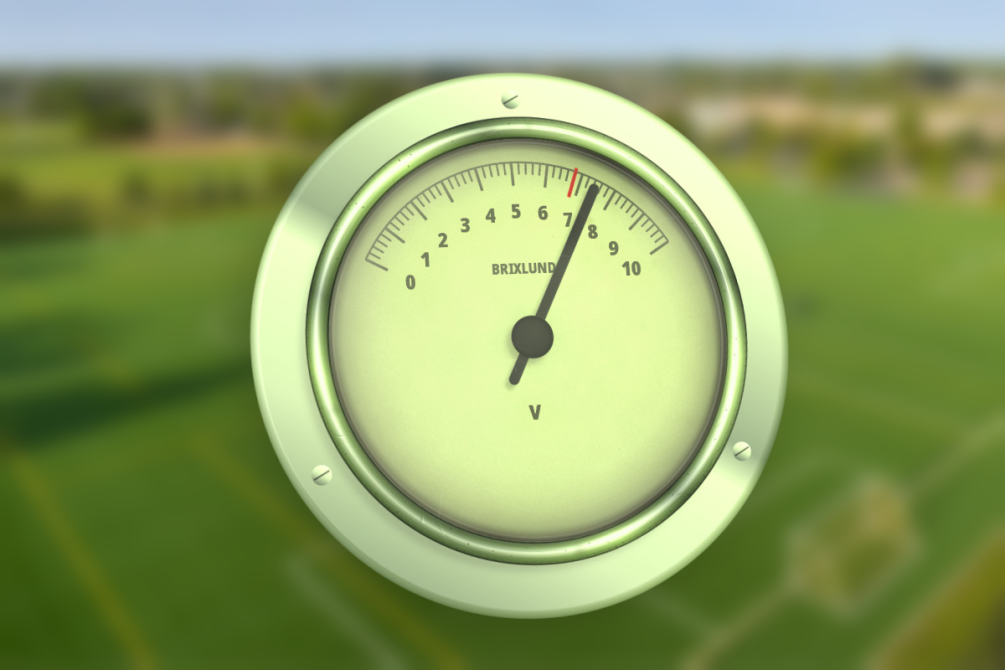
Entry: 7.4,V
